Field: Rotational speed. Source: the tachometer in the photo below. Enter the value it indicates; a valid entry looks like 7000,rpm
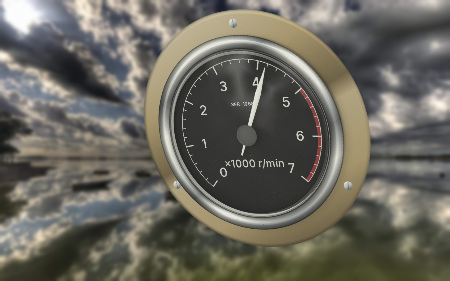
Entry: 4200,rpm
